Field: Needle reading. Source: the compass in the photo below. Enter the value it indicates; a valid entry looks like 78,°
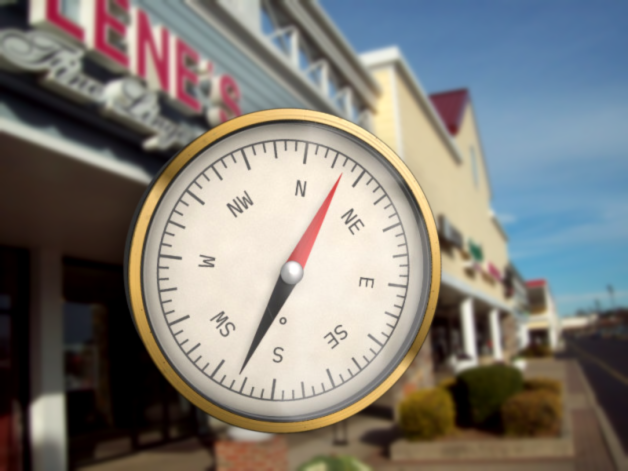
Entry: 20,°
